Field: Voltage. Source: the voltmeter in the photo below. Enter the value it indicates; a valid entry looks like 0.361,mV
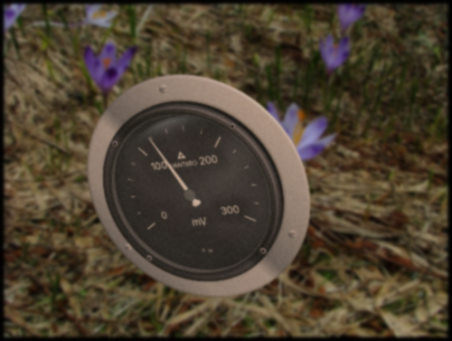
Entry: 120,mV
